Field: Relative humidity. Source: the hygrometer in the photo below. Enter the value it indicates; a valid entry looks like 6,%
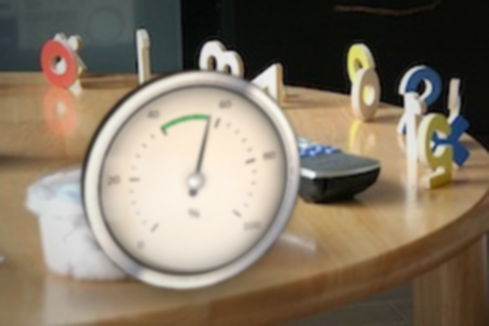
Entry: 56,%
